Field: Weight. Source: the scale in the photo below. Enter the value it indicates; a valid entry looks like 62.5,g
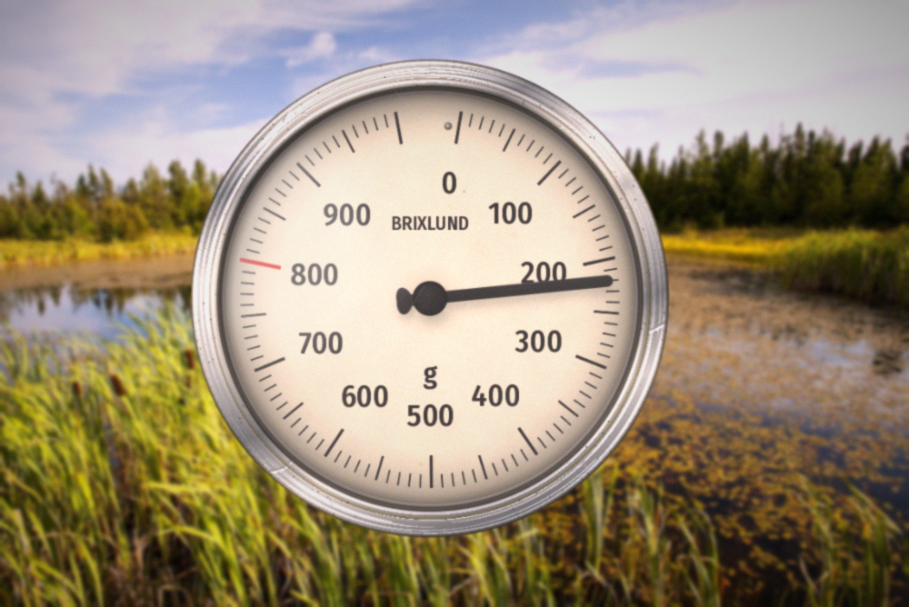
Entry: 220,g
